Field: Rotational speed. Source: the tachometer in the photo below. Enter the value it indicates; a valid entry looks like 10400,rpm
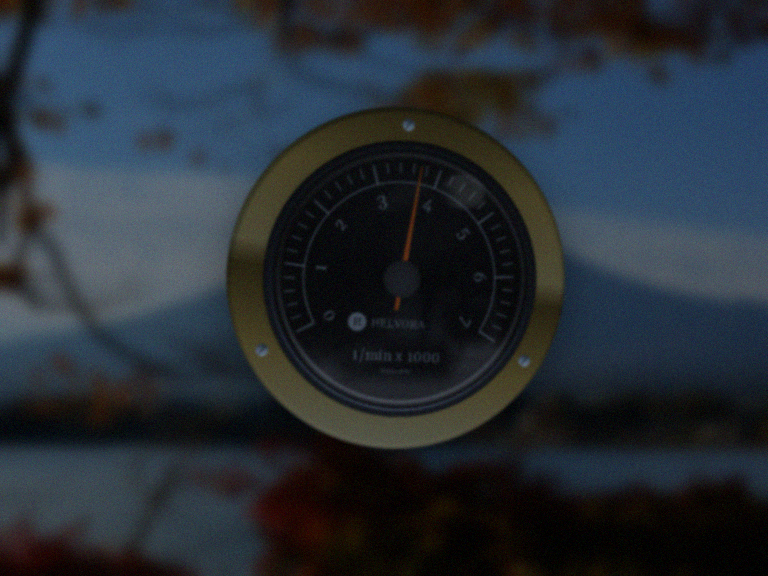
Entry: 3700,rpm
